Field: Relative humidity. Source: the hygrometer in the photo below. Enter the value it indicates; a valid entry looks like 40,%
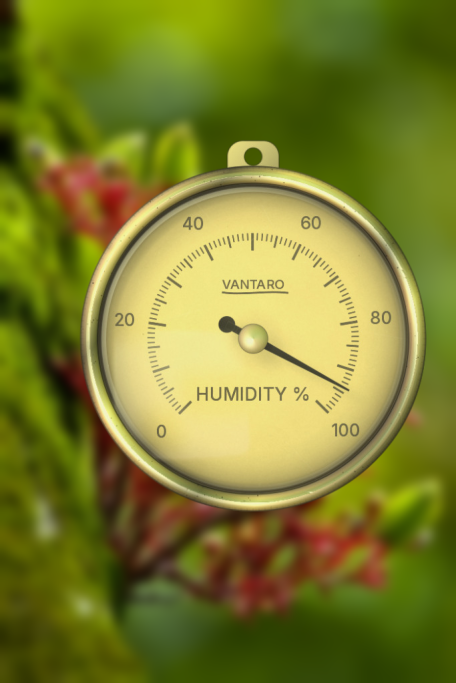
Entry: 94,%
